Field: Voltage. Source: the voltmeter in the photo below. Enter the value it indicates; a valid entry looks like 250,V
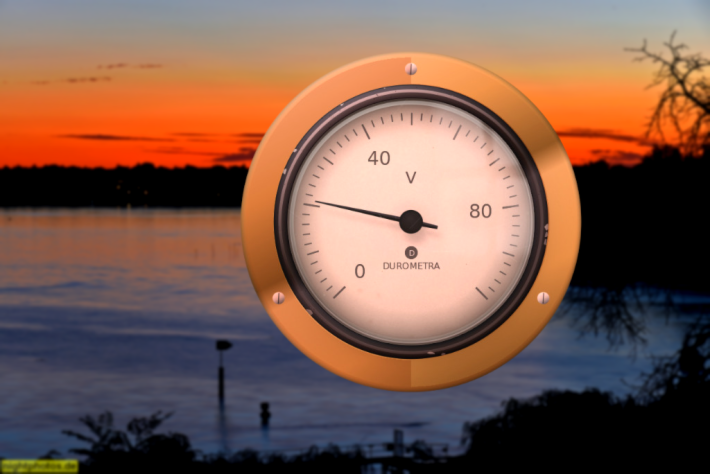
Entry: 21,V
